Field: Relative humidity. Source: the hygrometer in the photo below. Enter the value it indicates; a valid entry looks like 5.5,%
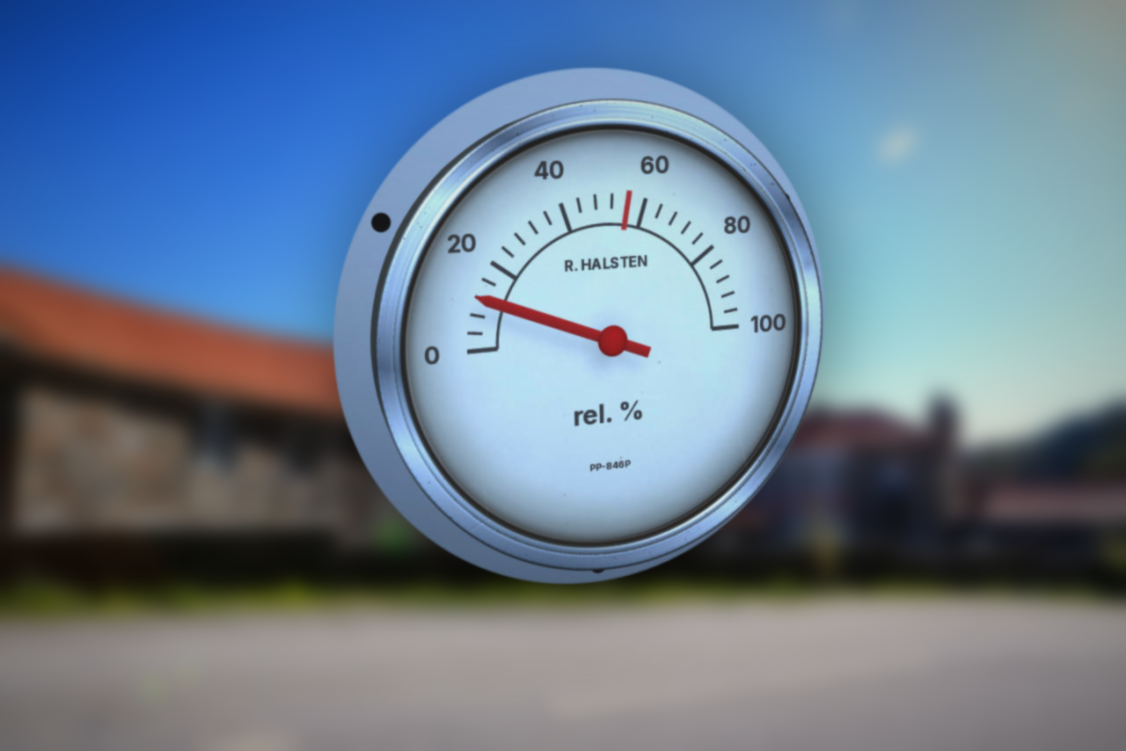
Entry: 12,%
